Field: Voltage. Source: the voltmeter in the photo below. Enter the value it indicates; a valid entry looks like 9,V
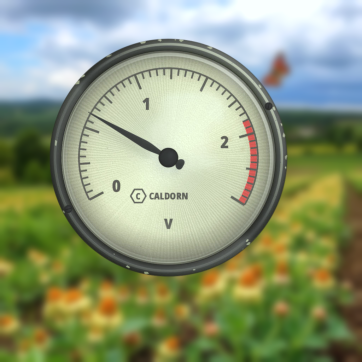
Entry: 0.6,V
